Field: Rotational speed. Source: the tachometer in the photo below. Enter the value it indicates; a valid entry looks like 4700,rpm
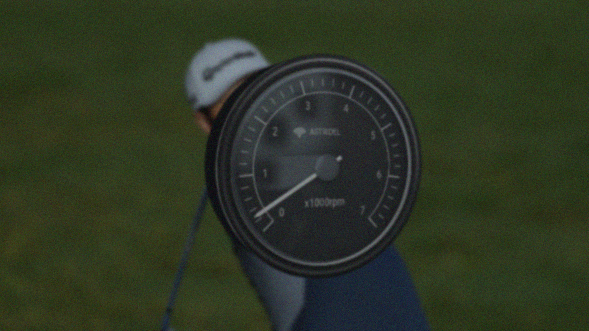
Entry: 300,rpm
